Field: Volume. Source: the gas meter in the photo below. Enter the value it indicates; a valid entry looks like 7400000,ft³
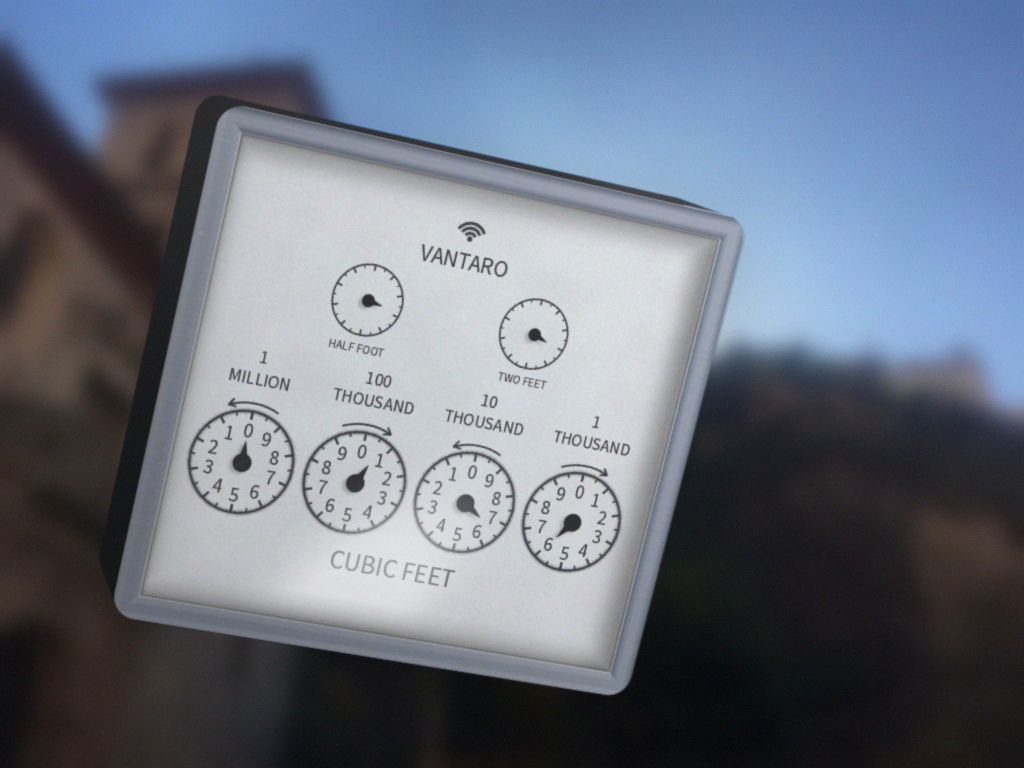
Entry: 6600,ft³
